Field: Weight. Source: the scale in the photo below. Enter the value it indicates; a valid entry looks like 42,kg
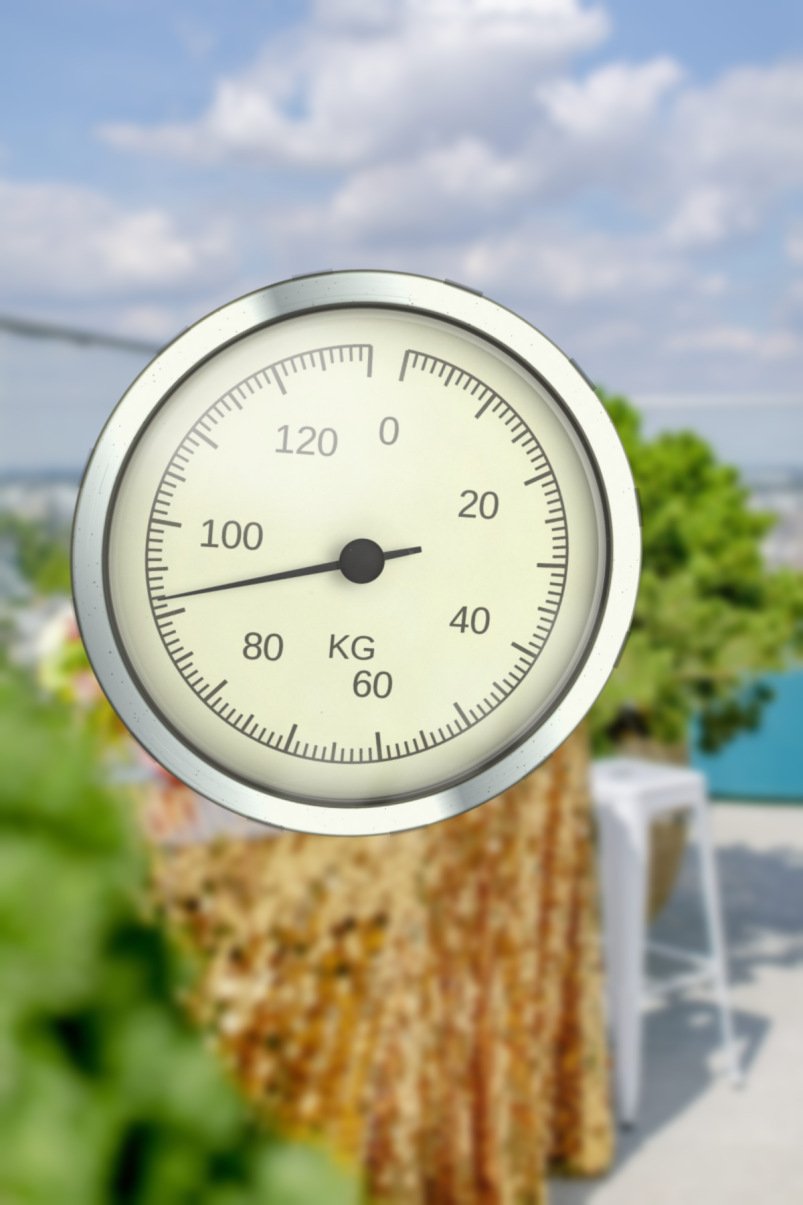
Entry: 92,kg
